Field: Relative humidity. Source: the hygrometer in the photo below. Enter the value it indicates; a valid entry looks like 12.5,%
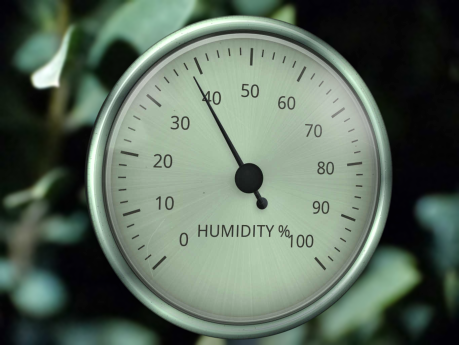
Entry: 38,%
